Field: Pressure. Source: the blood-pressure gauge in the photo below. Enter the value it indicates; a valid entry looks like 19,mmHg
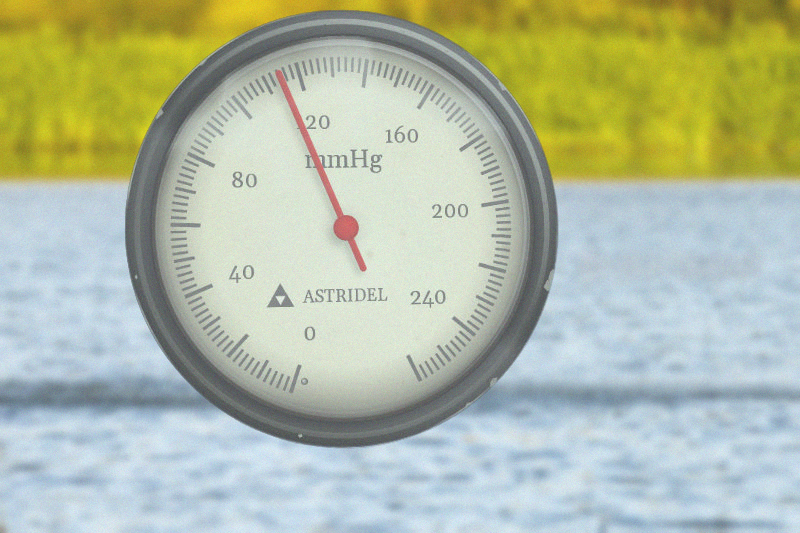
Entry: 114,mmHg
